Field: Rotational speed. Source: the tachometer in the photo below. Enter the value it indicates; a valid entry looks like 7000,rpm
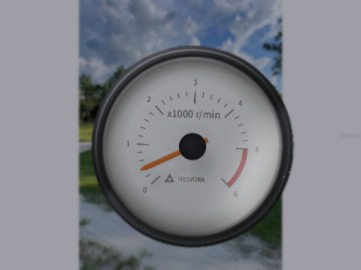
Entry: 400,rpm
